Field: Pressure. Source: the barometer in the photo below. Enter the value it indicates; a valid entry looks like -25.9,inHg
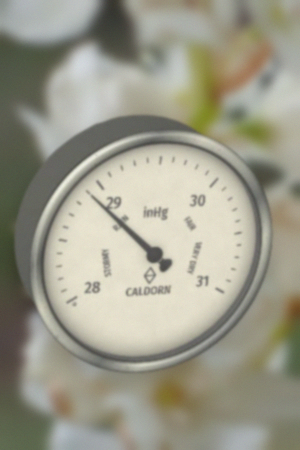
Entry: 28.9,inHg
